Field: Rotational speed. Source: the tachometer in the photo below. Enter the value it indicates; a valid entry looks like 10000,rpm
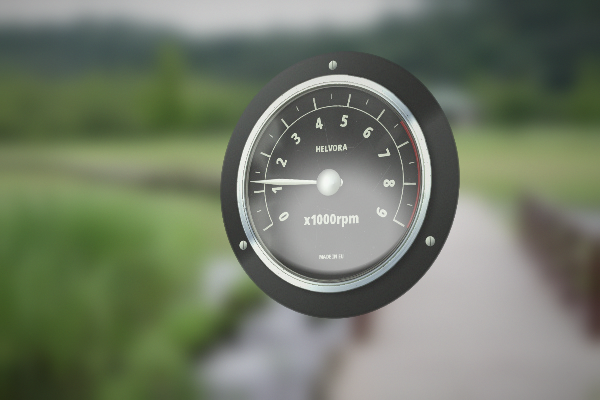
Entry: 1250,rpm
